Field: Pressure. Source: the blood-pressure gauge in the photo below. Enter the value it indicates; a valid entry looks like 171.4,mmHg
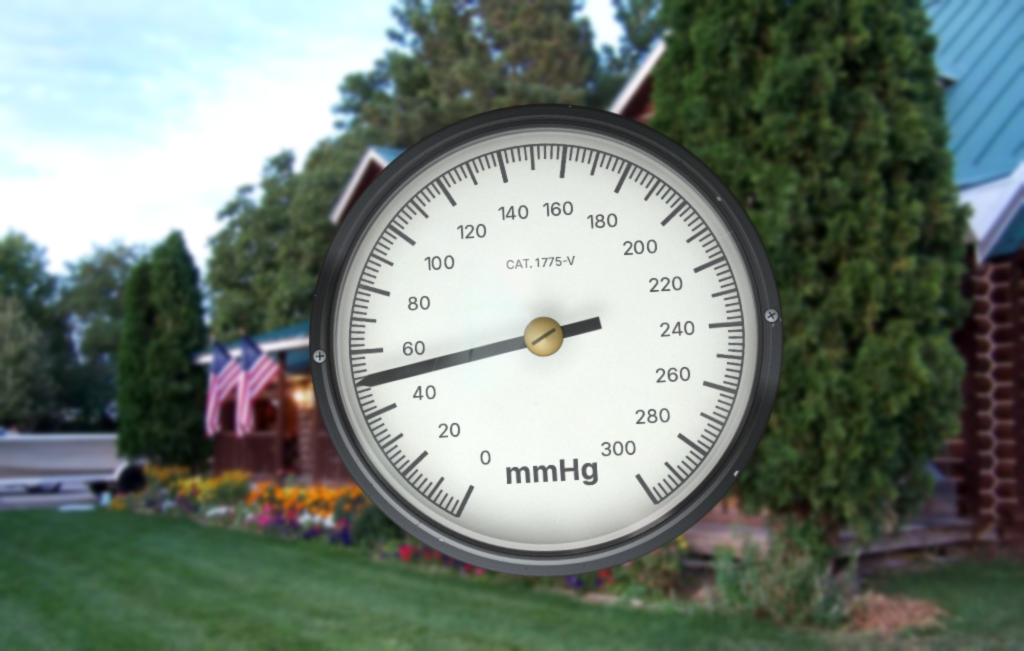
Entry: 50,mmHg
